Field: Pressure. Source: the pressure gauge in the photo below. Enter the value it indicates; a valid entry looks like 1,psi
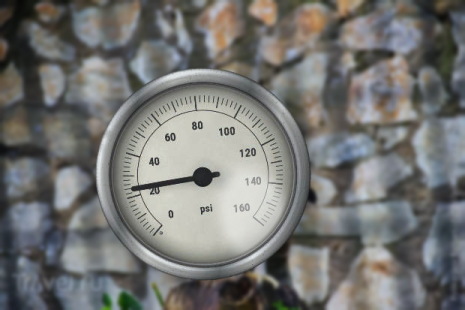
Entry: 24,psi
